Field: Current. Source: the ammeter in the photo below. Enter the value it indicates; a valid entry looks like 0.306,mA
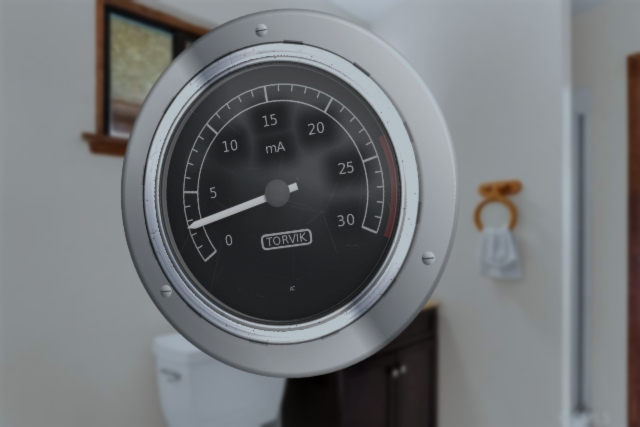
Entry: 2.5,mA
